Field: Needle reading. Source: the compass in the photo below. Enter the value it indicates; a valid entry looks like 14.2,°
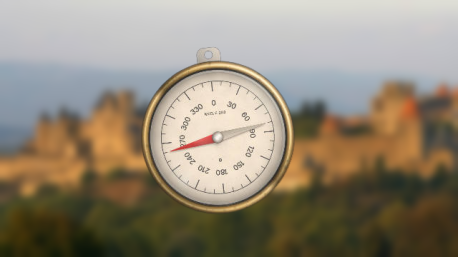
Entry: 260,°
